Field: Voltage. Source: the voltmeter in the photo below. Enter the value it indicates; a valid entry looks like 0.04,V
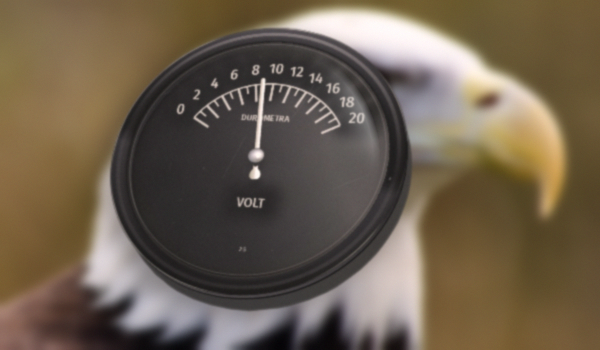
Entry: 9,V
